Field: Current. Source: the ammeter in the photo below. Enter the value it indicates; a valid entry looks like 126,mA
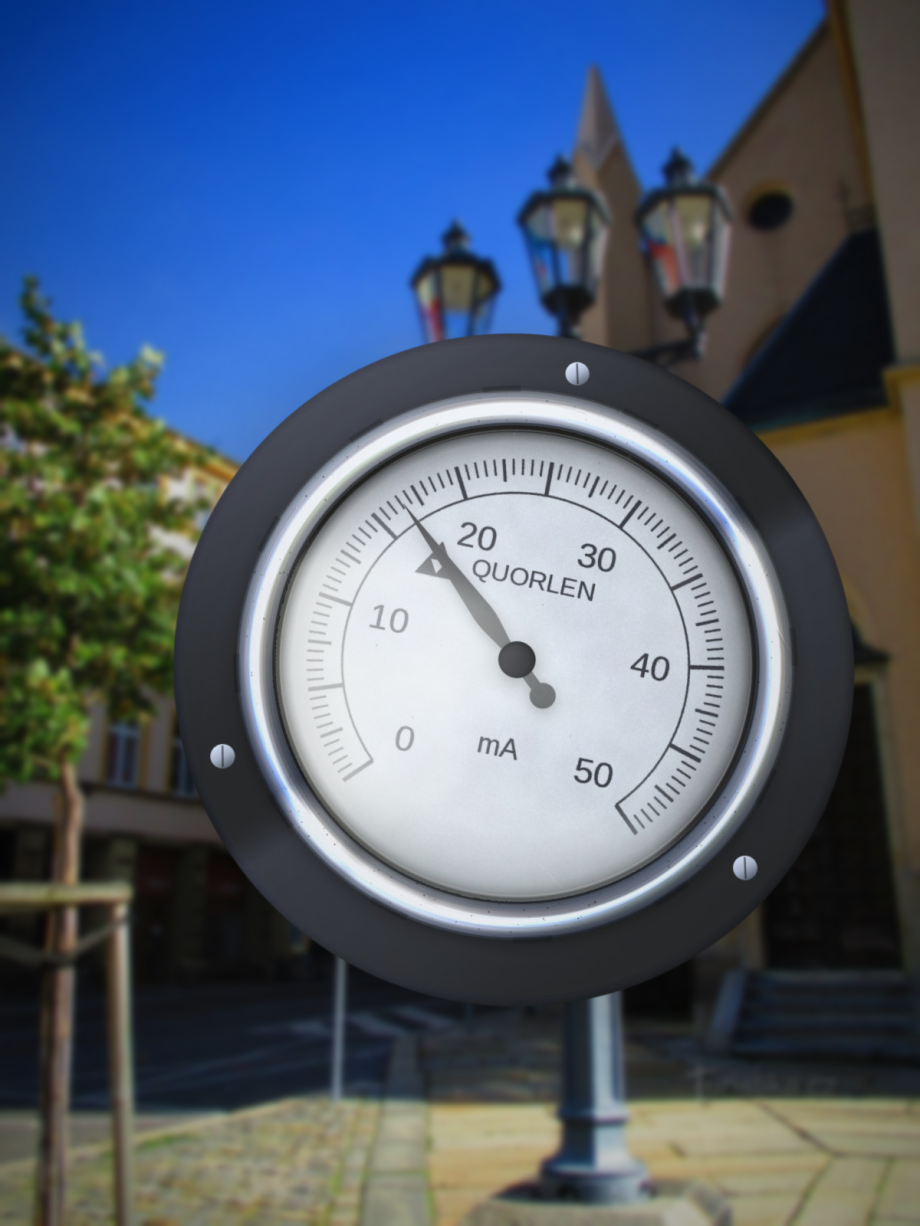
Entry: 16.5,mA
